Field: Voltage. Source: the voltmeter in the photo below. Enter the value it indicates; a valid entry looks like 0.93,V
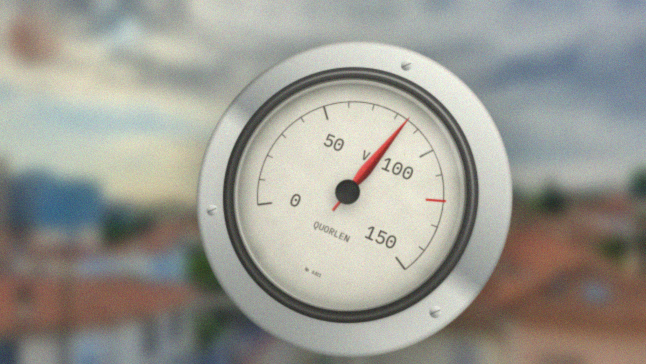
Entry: 85,V
